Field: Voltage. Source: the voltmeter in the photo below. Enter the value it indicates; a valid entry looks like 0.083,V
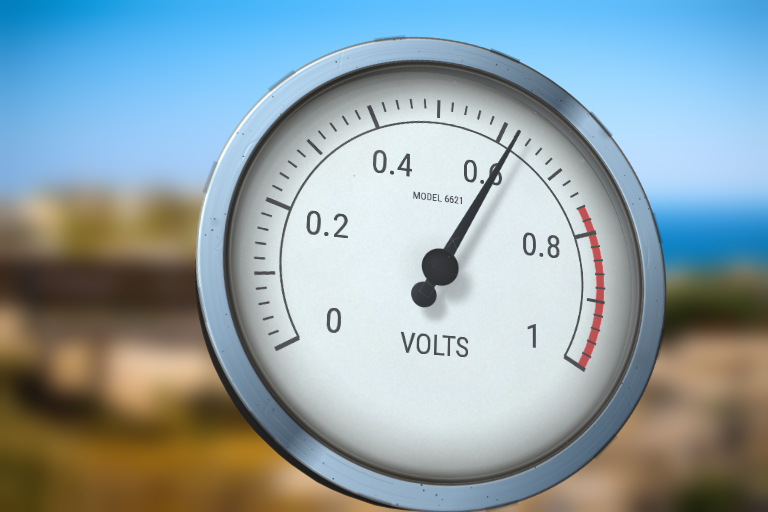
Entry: 0.62,V
